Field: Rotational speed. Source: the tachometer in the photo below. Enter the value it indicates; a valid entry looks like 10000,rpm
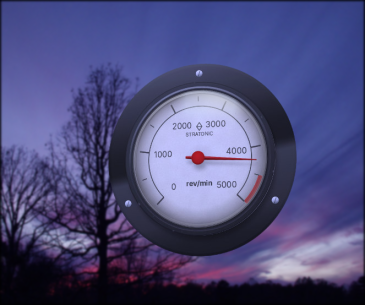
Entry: 4250,rpm
